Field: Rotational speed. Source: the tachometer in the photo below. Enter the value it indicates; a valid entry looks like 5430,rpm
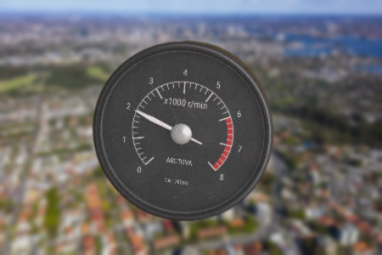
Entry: 2000,rpm
